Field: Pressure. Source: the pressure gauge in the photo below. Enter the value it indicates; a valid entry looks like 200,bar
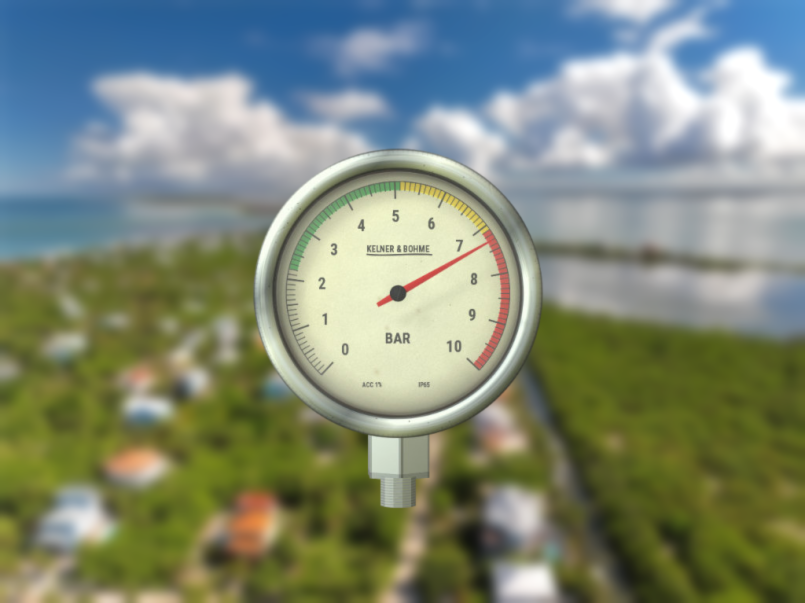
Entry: 7.3,bar
